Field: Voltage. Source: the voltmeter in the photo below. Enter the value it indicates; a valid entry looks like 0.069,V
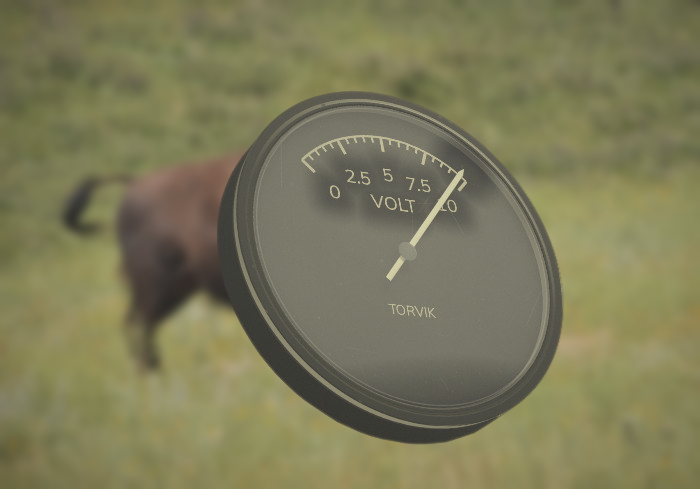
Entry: 9.5,V
